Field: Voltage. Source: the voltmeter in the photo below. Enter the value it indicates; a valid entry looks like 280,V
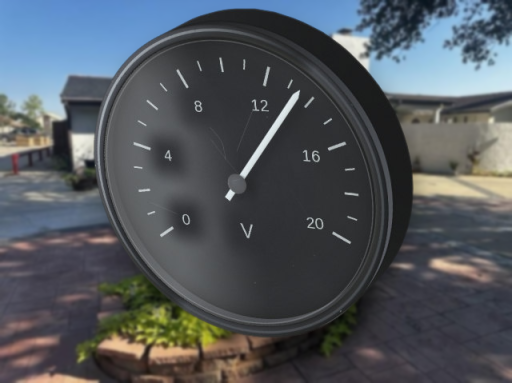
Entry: 13.5,V
